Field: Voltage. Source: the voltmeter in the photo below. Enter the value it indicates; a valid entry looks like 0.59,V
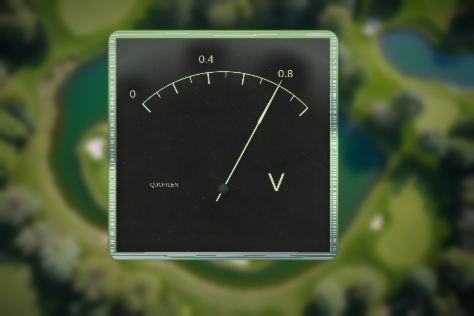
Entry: 0.8,V
